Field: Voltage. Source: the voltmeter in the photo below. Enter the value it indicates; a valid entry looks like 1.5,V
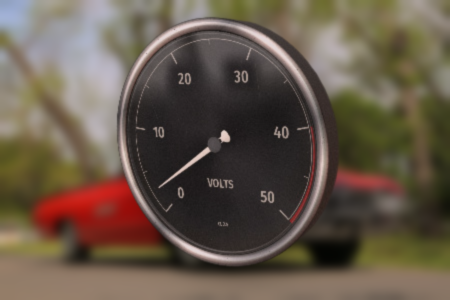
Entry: 2.5,V
